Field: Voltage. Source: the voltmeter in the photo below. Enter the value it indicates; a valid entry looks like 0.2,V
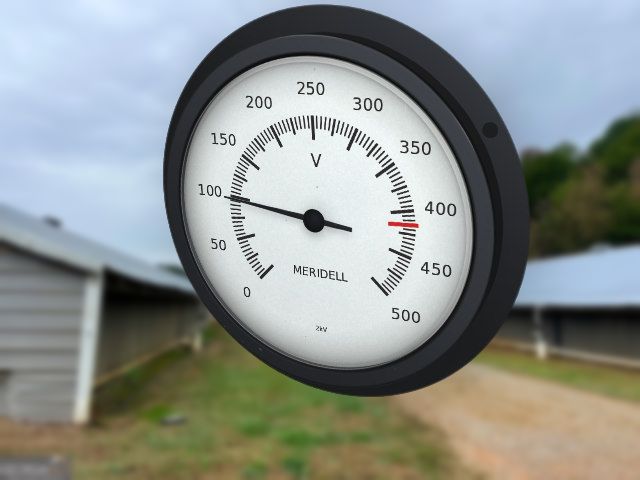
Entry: 100,V
